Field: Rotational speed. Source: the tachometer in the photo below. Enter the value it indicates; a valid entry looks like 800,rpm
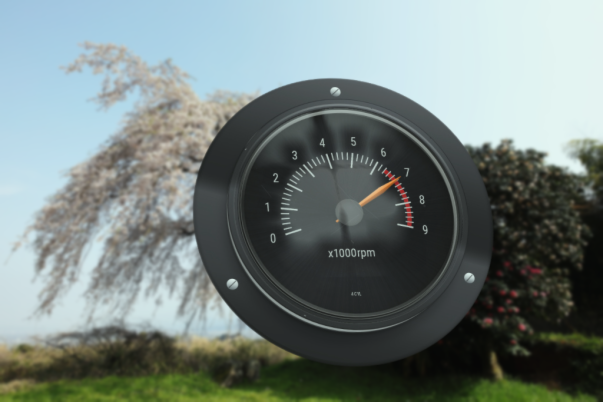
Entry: 7000,rpm
